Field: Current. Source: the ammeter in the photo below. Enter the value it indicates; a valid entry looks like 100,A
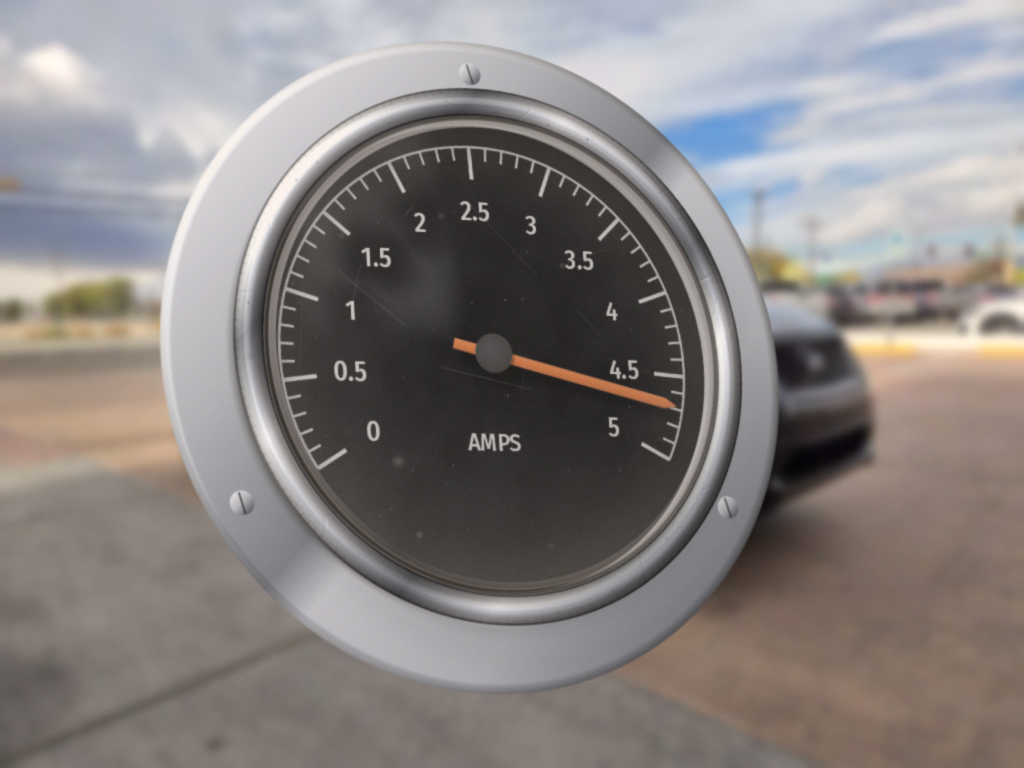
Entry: 4.7,A
